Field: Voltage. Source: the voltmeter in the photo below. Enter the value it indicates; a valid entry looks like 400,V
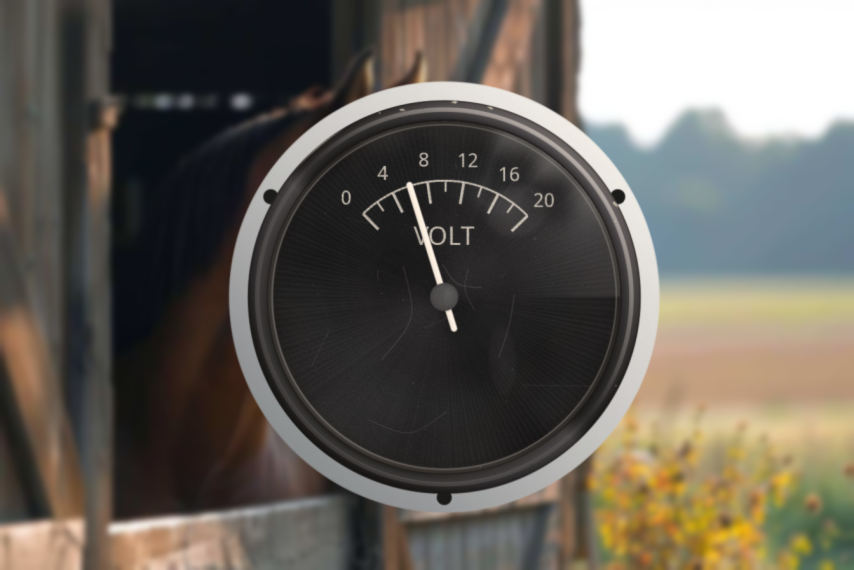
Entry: 6,V
